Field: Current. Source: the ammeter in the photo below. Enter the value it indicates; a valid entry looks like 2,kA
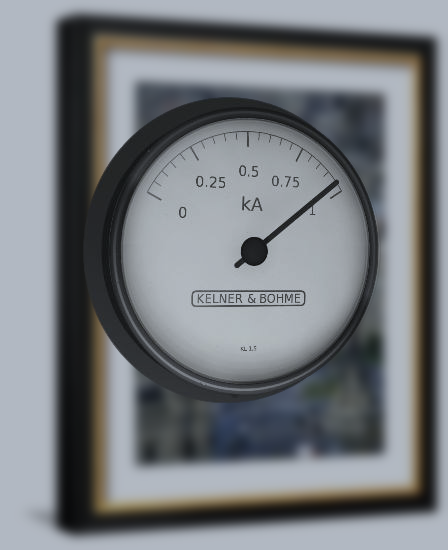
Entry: 0.95,kA
